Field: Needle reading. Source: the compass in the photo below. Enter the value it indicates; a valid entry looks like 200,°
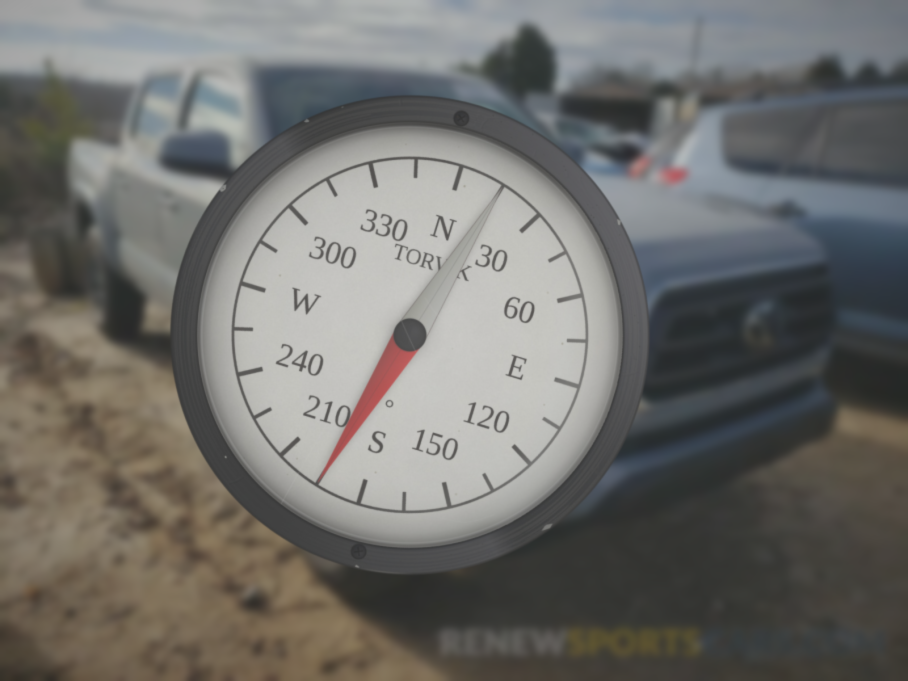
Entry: 195,°
